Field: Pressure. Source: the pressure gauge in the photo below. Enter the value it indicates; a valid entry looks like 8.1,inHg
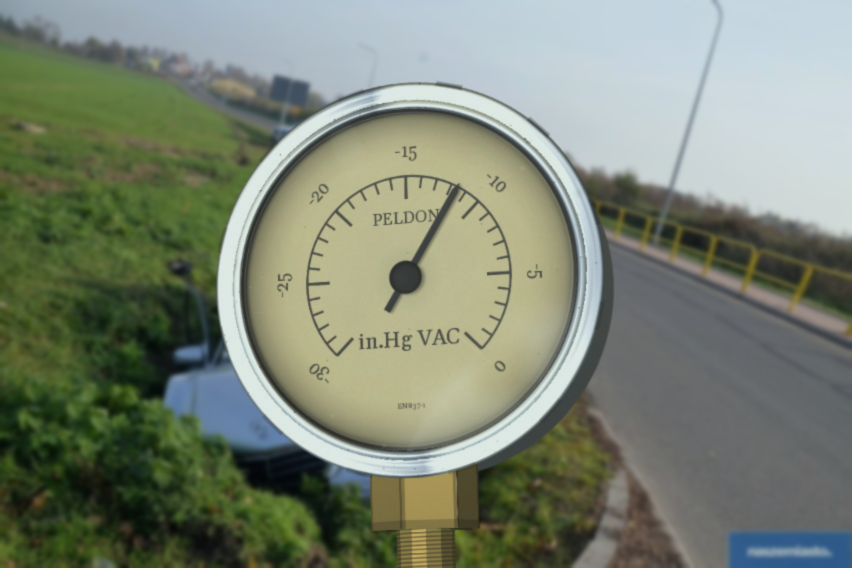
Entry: -11.5,inHg
